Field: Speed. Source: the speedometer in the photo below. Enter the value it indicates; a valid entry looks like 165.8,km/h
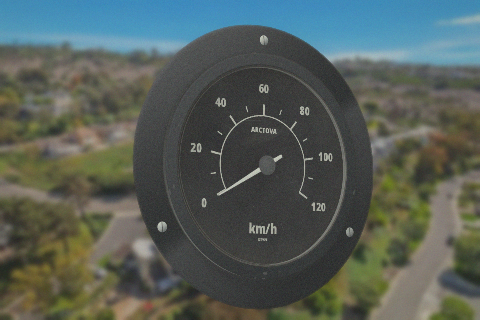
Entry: 0,km/h
